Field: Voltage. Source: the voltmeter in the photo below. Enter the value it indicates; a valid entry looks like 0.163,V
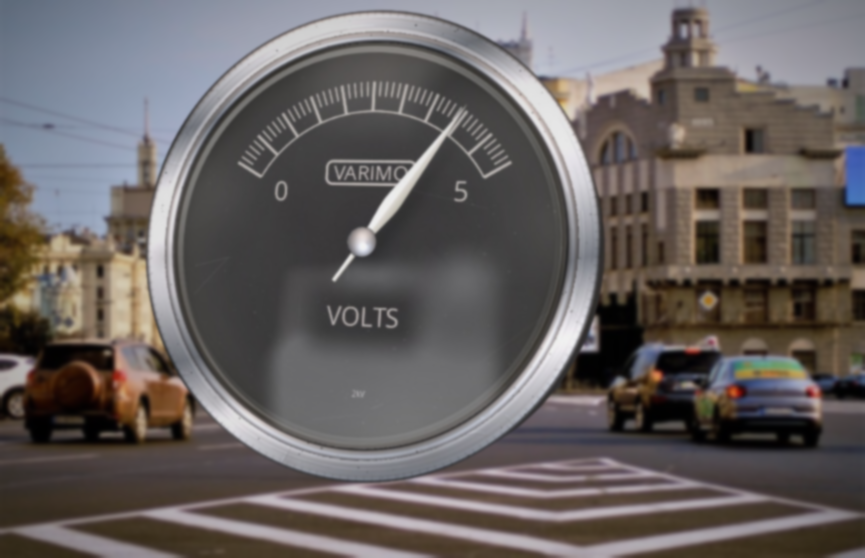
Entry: 4,V
